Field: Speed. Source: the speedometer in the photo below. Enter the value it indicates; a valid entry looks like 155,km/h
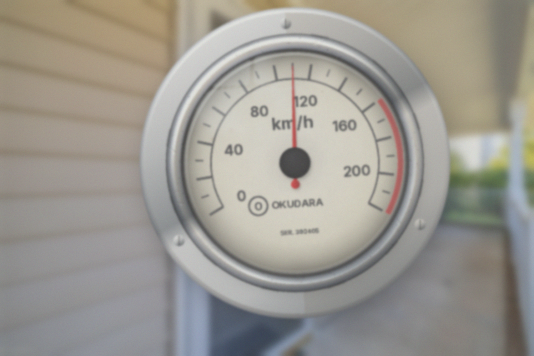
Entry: 110,km/h
